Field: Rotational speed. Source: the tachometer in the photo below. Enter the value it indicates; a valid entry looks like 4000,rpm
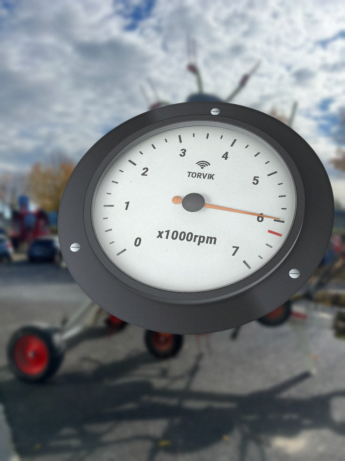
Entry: 6000,rpm
